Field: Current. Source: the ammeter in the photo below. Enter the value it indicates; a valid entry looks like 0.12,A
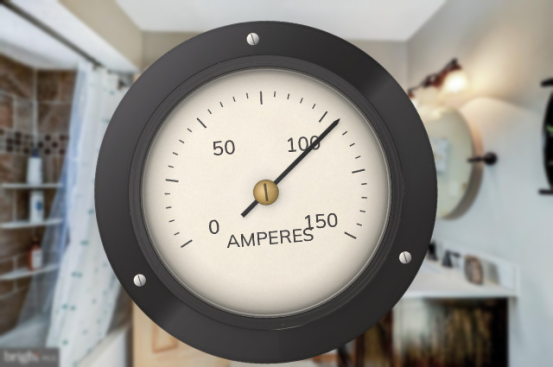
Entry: 105,A
